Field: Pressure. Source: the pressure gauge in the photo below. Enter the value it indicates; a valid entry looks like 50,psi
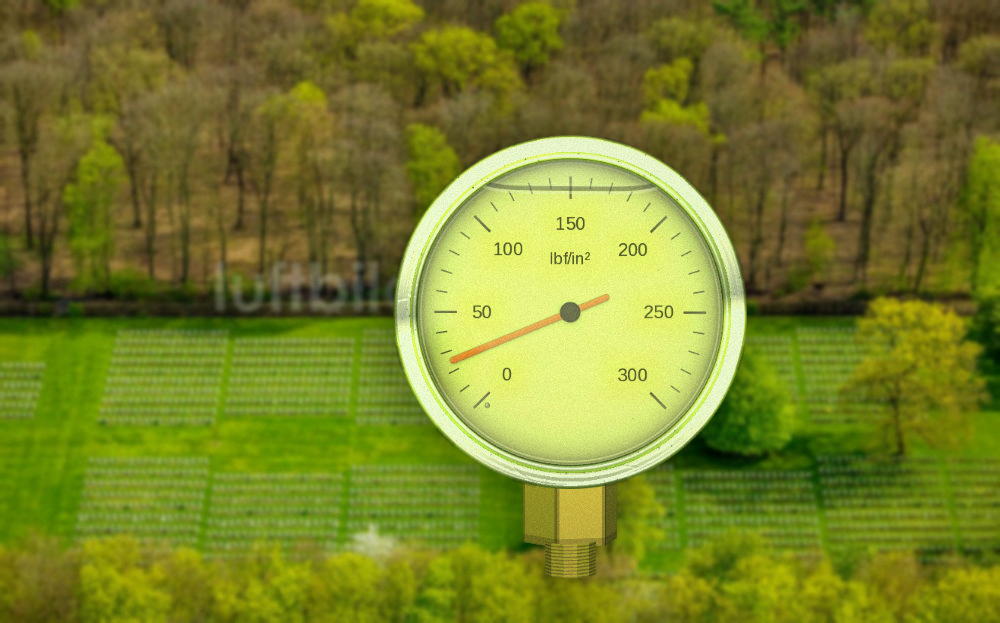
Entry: 25,psi
